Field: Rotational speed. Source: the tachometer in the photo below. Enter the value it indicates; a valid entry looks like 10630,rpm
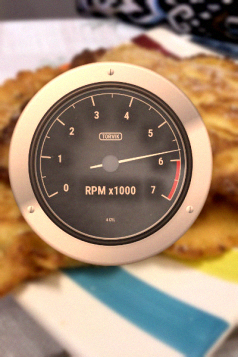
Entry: 5750,rpm
